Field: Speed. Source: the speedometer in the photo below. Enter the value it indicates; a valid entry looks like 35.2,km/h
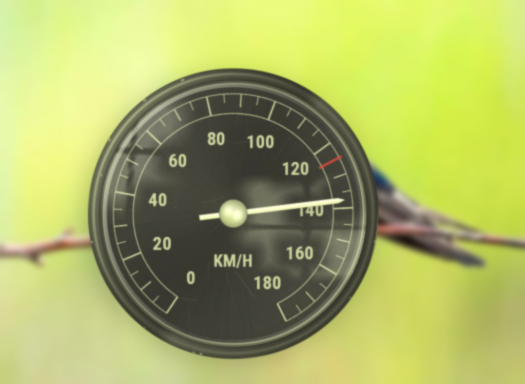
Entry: 137.5,km/h
